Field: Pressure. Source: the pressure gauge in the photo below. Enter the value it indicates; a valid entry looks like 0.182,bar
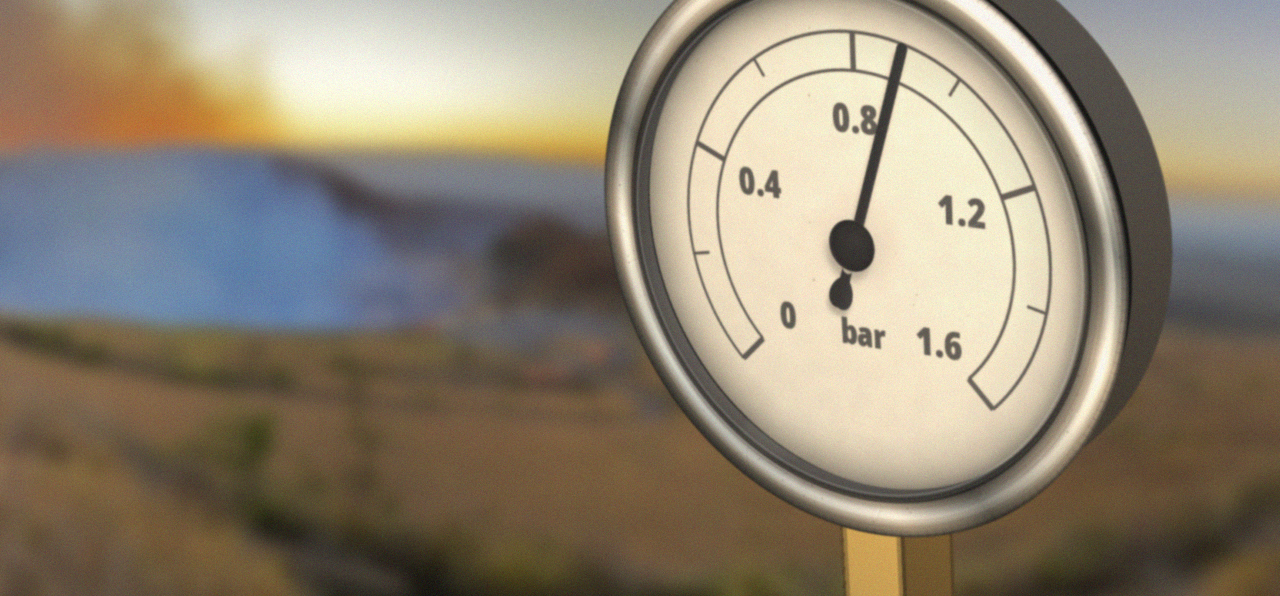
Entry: 0.9,bar
